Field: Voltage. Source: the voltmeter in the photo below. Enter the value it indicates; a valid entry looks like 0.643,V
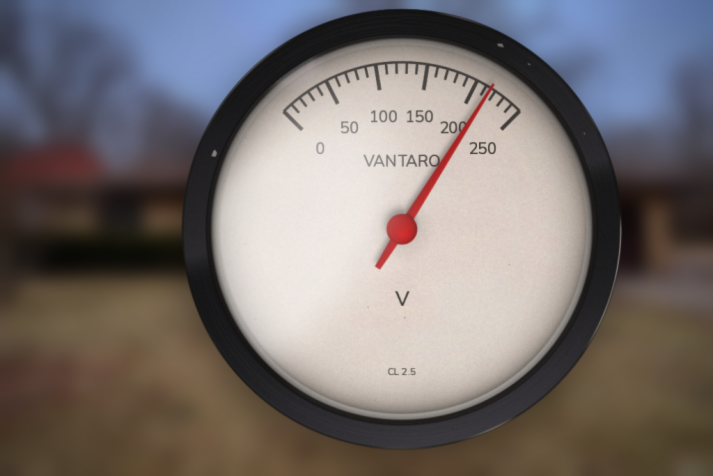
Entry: 215,V
